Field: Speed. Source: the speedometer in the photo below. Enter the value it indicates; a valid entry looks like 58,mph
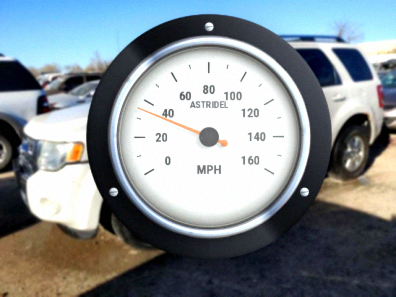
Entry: 35,mph
